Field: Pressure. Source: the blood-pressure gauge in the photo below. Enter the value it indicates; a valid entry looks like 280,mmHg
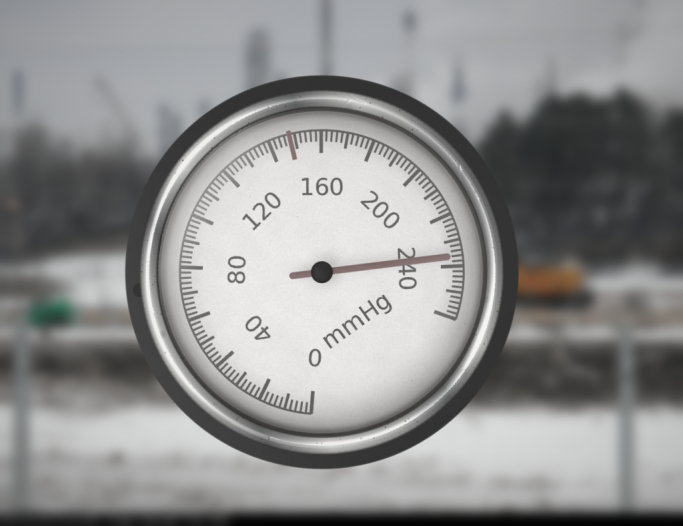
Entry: 236,mmHg
